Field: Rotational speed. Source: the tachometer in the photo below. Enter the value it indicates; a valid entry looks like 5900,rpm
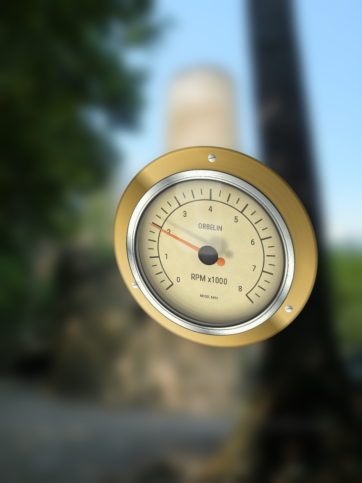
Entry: 2000,rpm
